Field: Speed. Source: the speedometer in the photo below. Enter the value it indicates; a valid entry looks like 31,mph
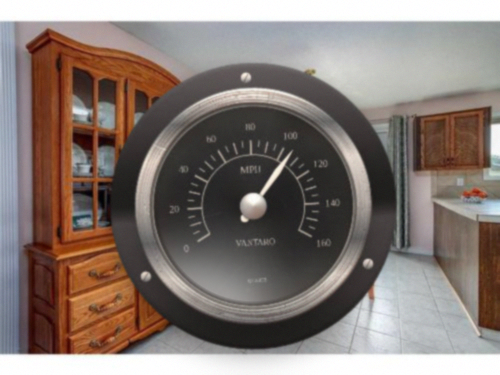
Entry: 105,mph
